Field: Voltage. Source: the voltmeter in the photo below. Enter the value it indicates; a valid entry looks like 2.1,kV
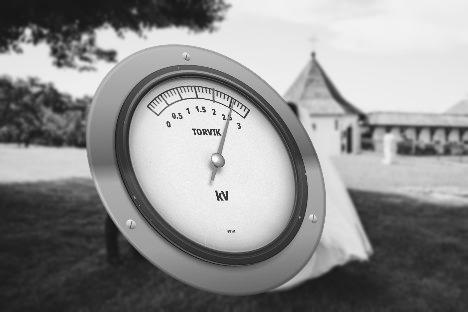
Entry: 2.5,kV
